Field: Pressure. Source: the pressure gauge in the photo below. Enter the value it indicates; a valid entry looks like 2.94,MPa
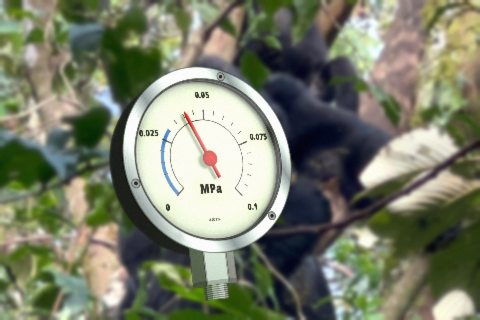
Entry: 0.04,MPa
